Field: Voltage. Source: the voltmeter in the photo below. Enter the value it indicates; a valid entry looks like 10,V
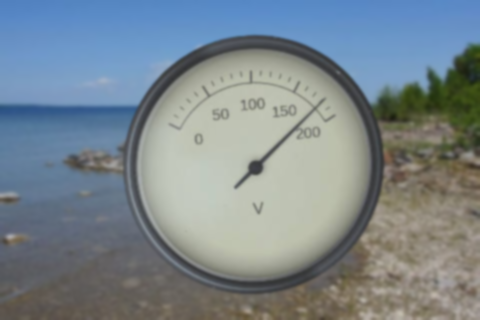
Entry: 180,V
